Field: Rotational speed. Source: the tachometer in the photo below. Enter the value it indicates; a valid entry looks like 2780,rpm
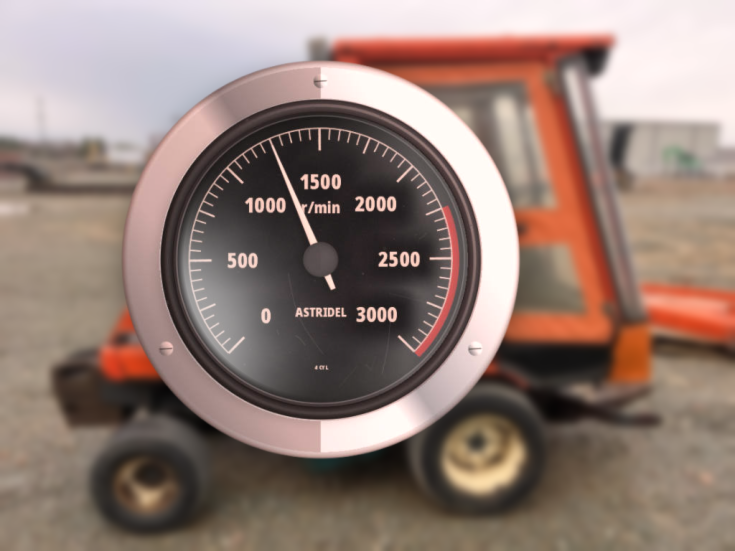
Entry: 1250,rpm
